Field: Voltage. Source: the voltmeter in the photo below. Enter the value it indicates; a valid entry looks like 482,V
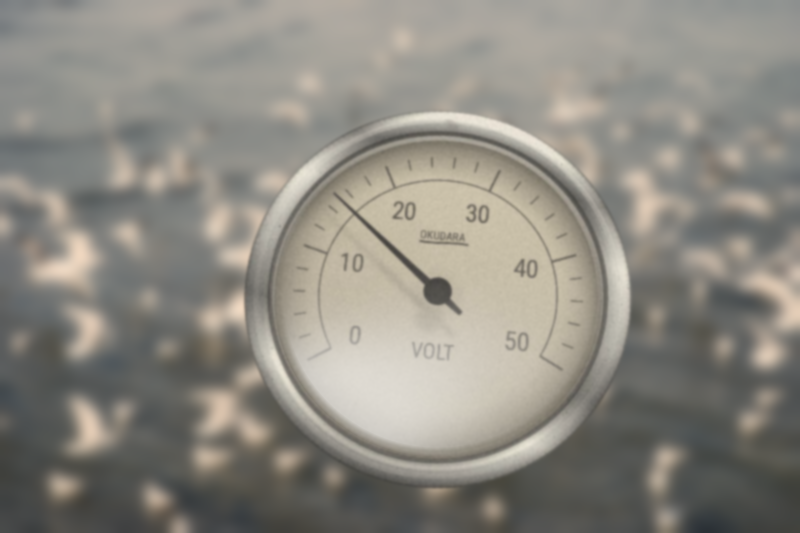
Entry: 15,V
